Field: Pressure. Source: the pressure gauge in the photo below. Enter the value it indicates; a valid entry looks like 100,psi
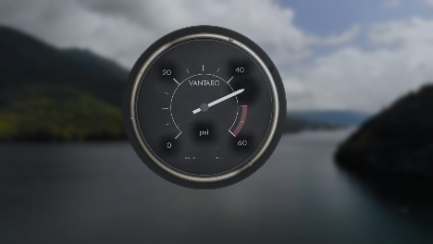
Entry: 45,psi
